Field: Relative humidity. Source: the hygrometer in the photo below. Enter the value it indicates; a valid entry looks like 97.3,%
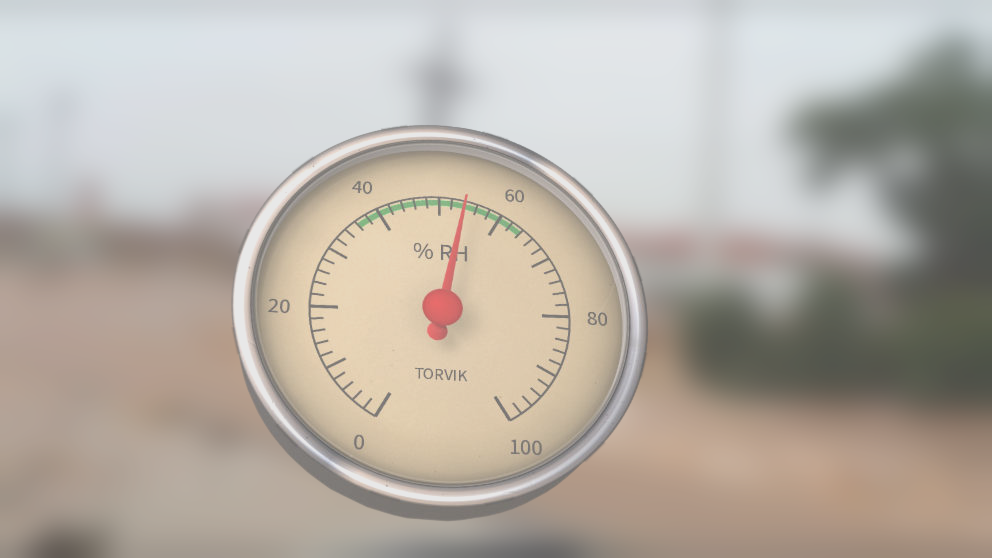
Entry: 54,%
